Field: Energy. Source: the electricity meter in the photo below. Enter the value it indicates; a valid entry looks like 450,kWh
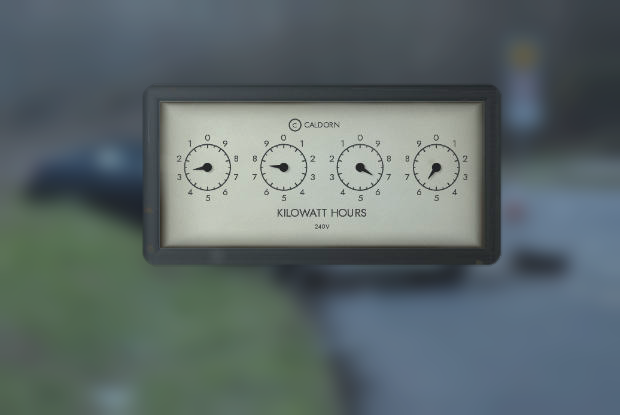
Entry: 2766,kWh
